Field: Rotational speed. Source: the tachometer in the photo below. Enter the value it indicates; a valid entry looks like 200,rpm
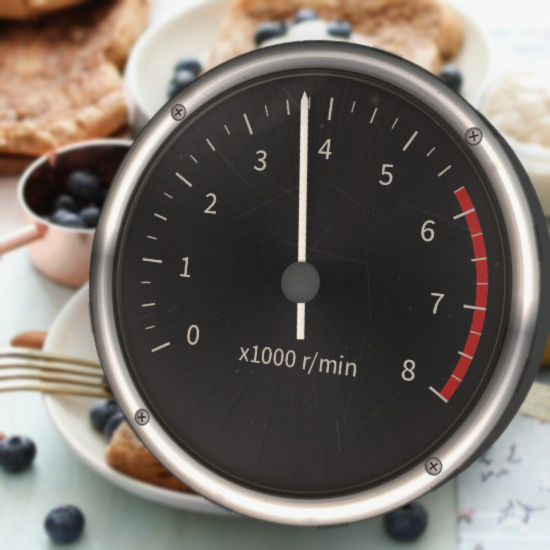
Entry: 3750,rpm
